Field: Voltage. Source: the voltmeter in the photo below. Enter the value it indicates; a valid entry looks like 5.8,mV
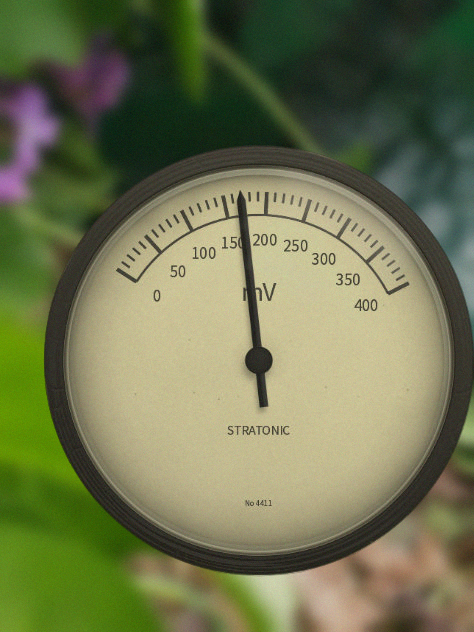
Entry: 170,mV
